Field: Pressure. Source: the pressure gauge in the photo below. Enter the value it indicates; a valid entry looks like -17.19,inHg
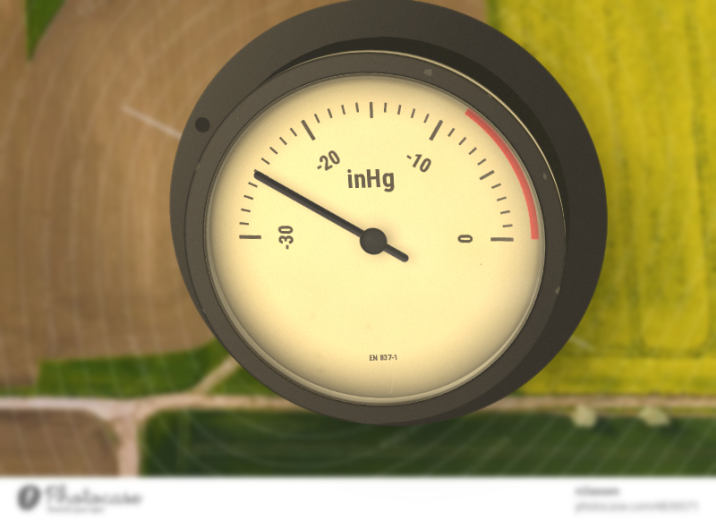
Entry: -25,inHg
